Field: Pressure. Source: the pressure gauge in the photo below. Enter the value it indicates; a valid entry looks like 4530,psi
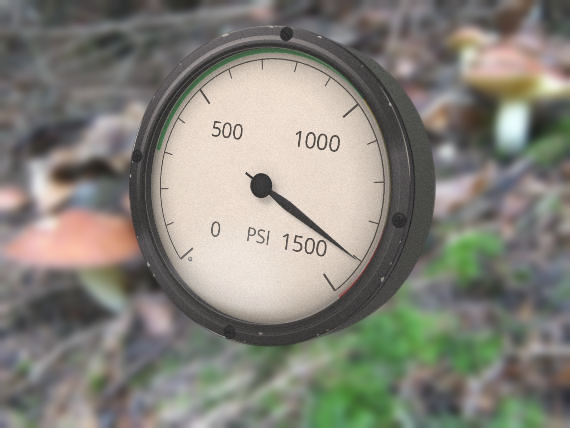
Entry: 1400,psi
